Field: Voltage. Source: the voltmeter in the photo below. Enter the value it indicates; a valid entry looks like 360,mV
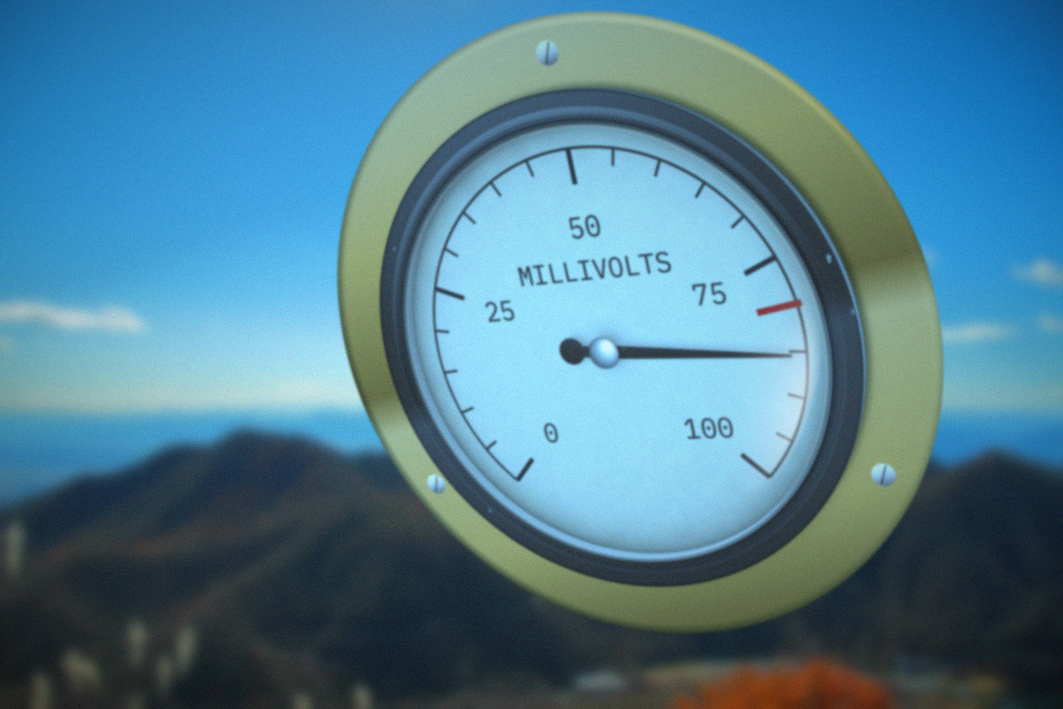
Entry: 85,mV
